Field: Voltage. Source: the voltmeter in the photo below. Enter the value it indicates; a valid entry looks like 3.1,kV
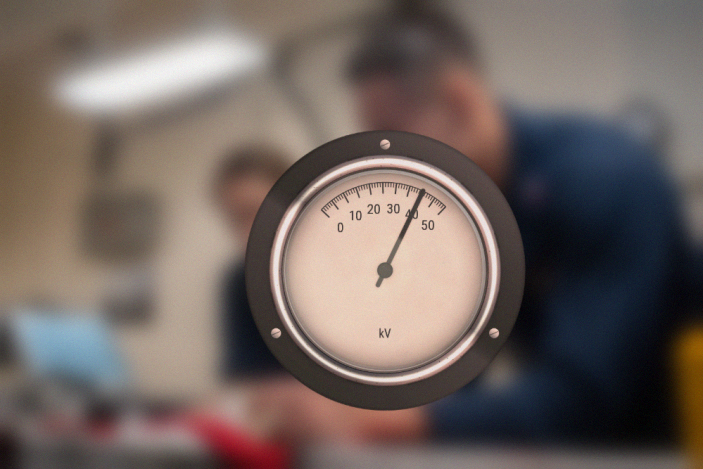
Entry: 40,kV
